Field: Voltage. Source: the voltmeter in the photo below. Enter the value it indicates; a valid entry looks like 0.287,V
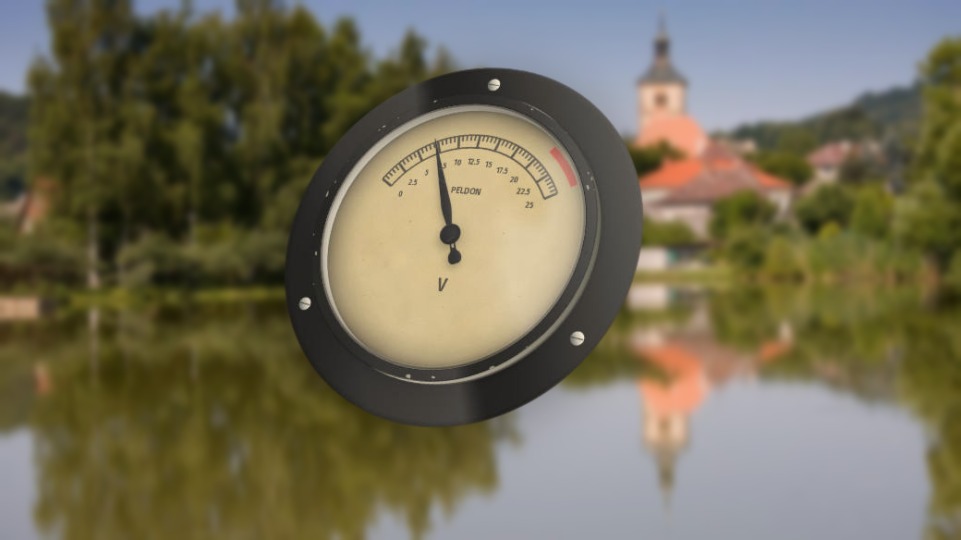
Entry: 7.5,V
